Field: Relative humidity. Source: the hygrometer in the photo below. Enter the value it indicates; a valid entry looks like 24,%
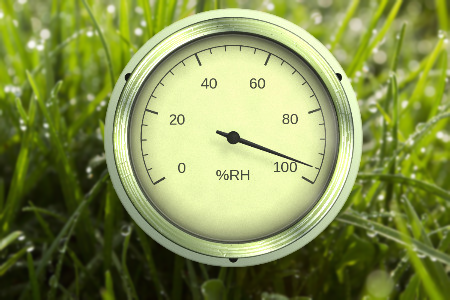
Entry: 96,%
